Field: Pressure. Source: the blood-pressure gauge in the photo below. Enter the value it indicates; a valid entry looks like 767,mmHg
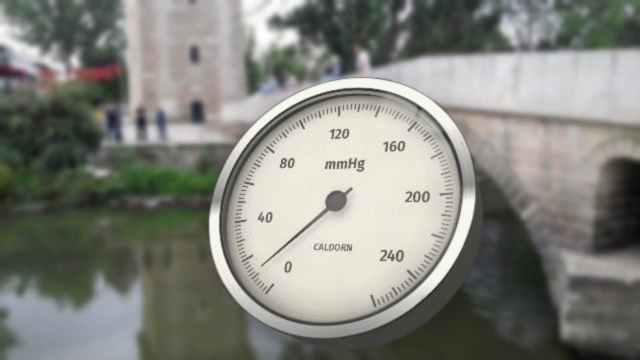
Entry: 10,mmHg
